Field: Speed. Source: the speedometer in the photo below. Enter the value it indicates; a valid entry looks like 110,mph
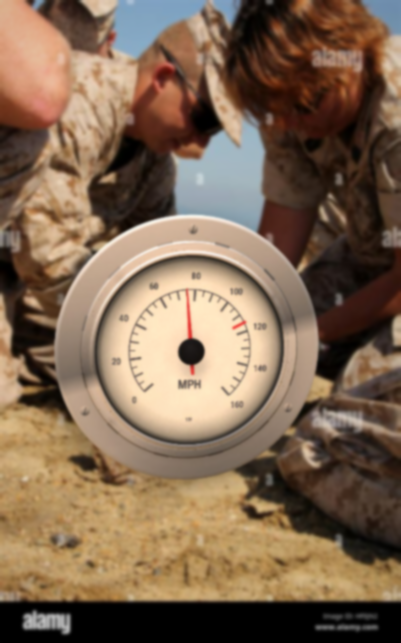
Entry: 75,mph
